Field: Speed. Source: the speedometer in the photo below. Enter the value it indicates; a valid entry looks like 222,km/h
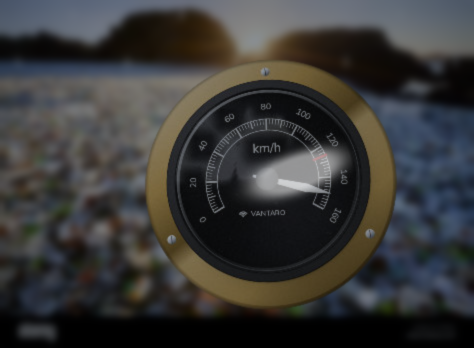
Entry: 150,km/h
